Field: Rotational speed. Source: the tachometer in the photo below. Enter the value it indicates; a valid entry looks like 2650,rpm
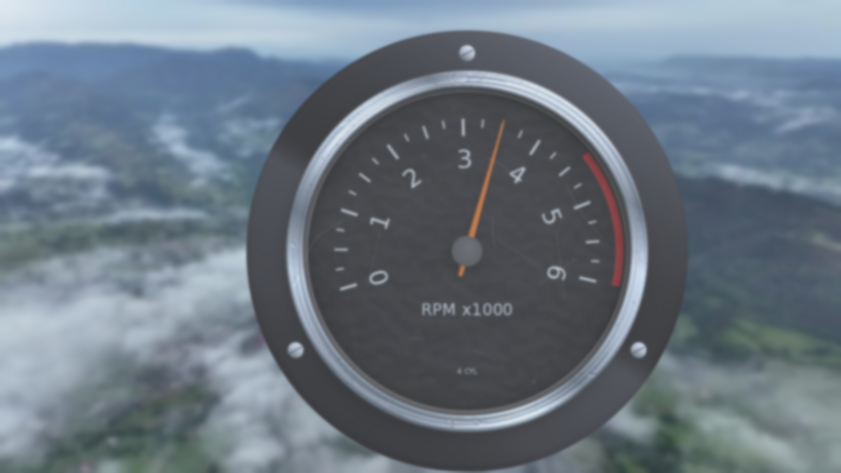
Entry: 3500,rpm
